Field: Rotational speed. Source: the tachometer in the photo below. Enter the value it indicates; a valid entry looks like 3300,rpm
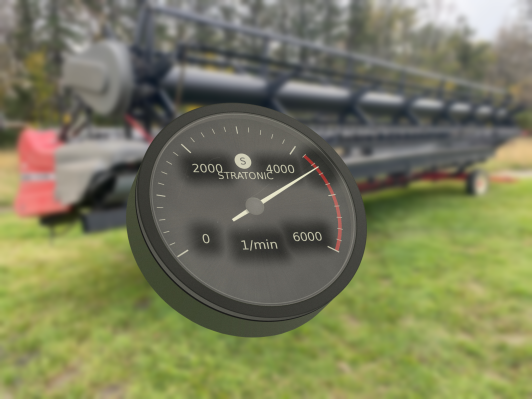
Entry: 4500,rpm
